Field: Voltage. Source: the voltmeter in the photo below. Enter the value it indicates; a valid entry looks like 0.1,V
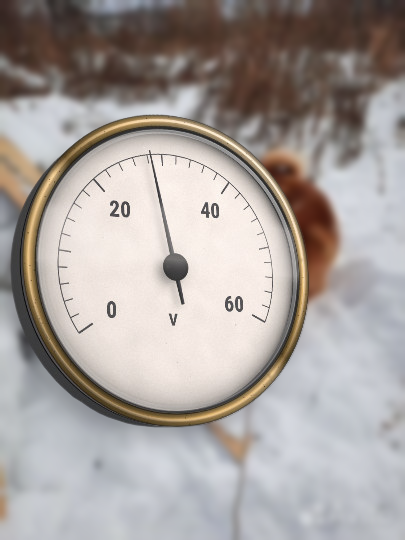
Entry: 28,V
